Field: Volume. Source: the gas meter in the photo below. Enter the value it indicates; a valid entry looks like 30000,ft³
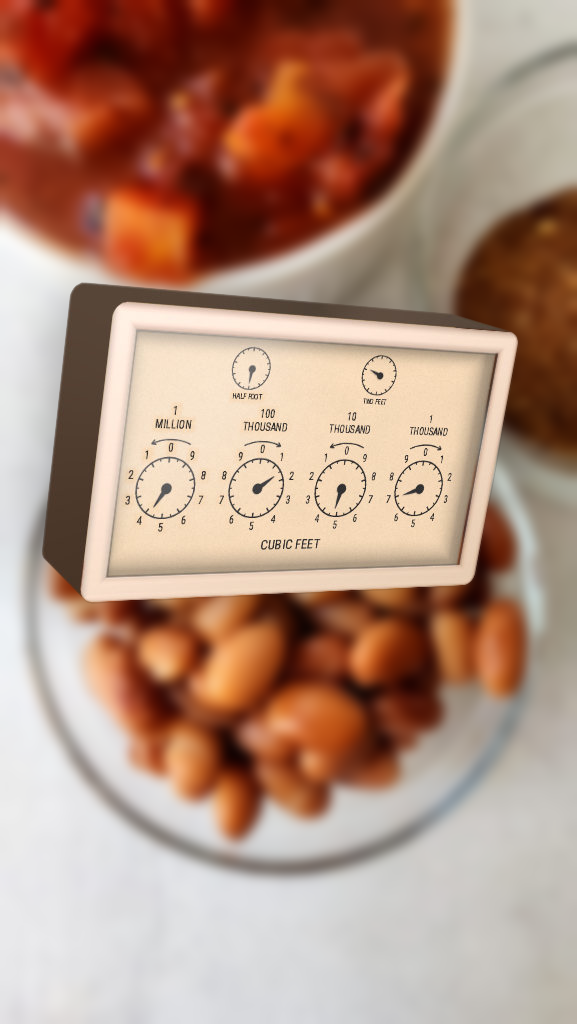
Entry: 414700,ft³
